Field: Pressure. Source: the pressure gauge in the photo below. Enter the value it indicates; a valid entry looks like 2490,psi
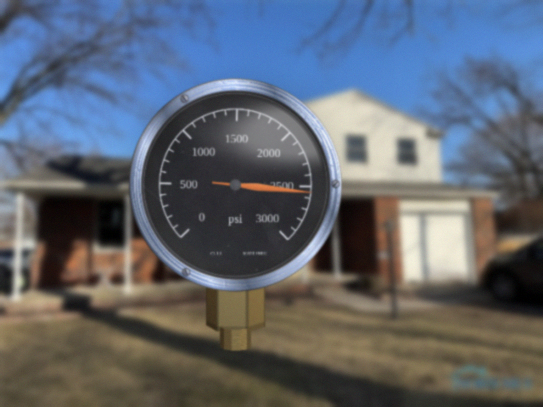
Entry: 2550,psi
